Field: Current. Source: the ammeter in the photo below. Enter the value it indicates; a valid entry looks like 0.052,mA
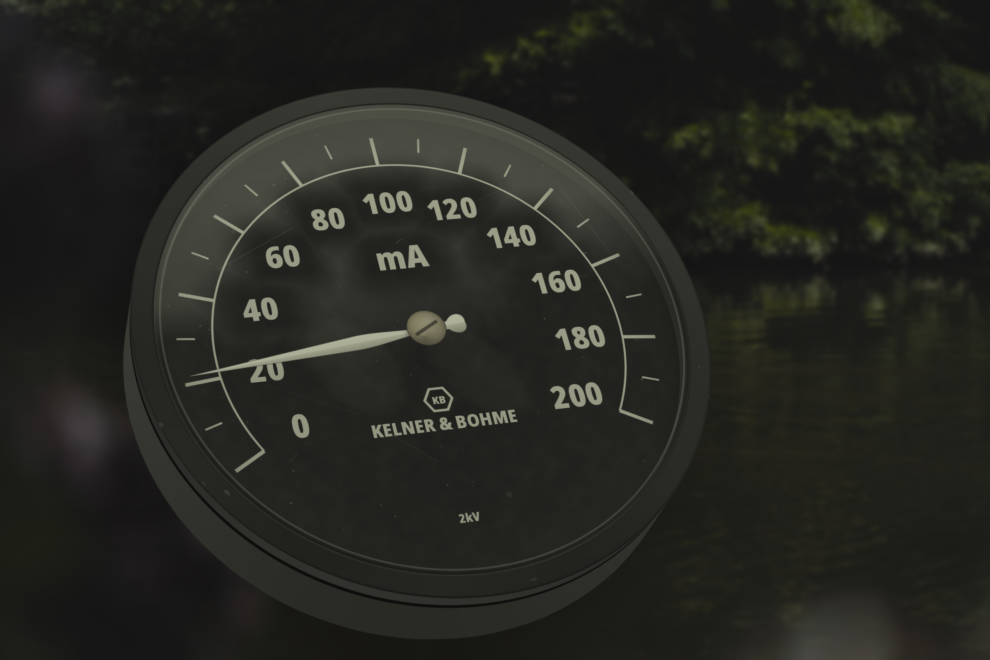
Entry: 20,mA
